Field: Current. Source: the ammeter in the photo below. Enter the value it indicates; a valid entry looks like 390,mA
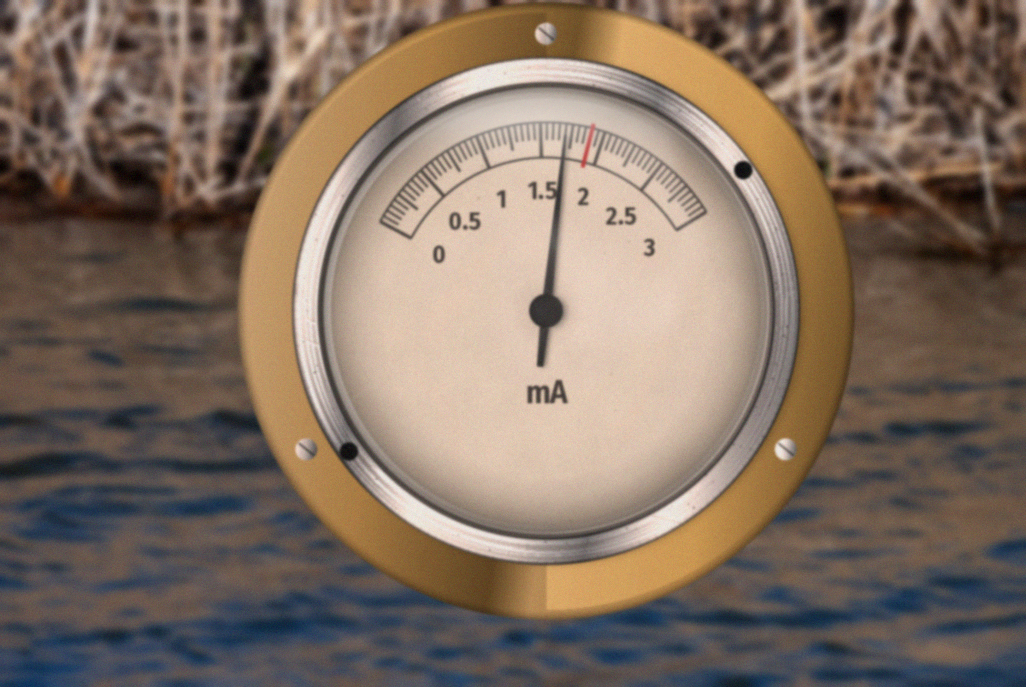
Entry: 1.7,mA
